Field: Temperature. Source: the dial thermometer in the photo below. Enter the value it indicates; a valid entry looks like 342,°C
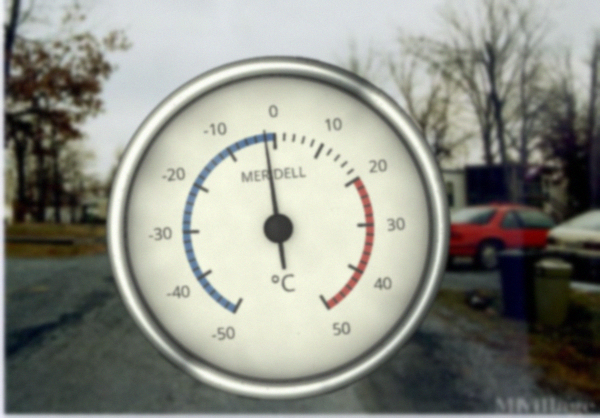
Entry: -2,°C
